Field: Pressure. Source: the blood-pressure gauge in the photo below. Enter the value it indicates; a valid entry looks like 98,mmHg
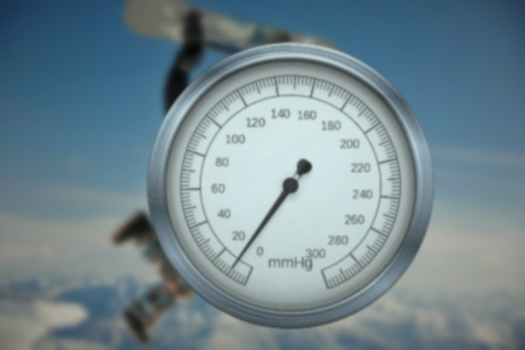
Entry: 10,mmHg
